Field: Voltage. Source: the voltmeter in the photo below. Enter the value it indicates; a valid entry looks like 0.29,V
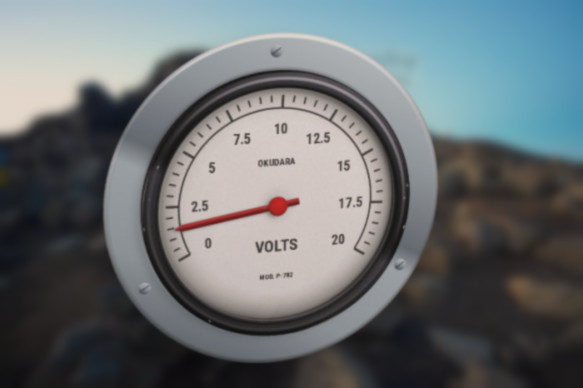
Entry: 1.5,V
